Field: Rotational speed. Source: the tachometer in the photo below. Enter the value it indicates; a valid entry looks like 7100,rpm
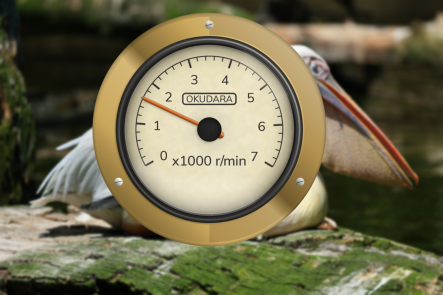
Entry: 1600,rpm
